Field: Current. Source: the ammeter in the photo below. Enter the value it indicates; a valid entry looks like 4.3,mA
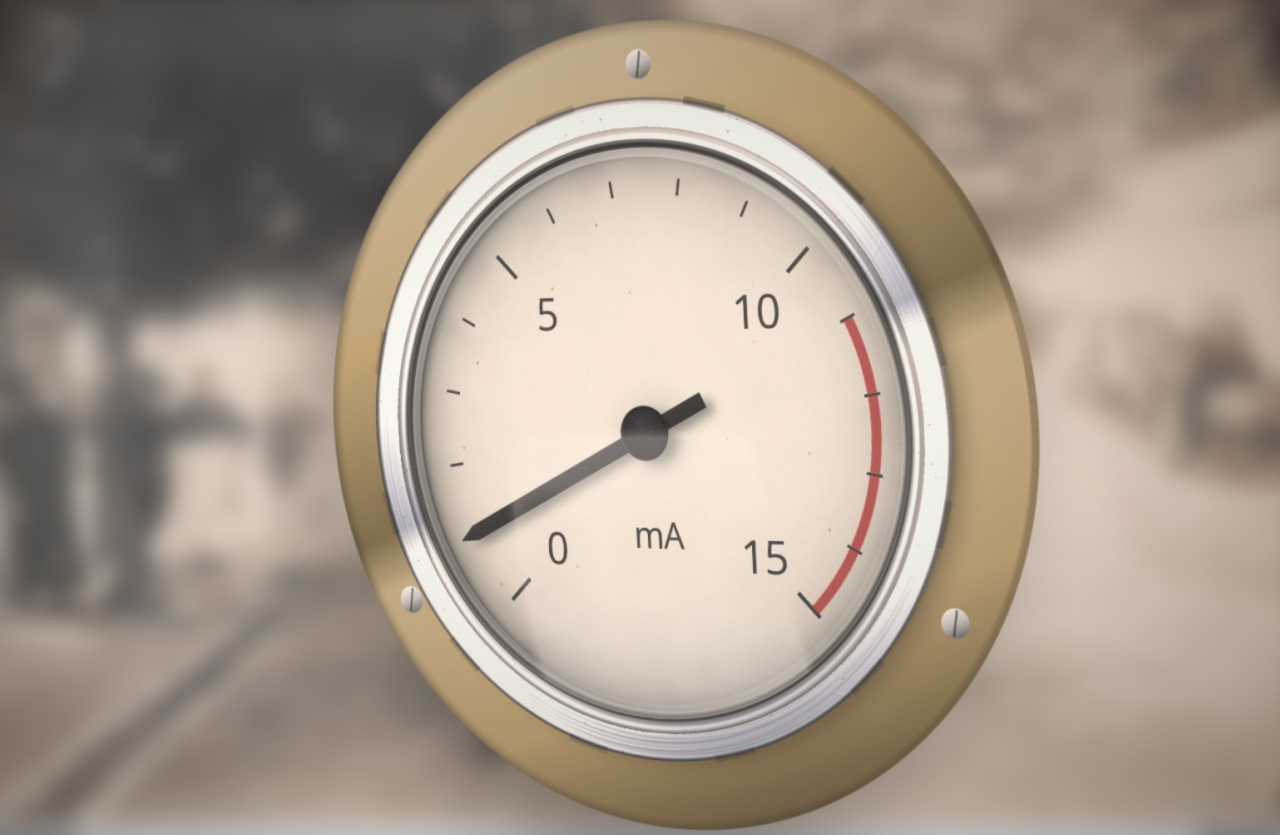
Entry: 1,mA
